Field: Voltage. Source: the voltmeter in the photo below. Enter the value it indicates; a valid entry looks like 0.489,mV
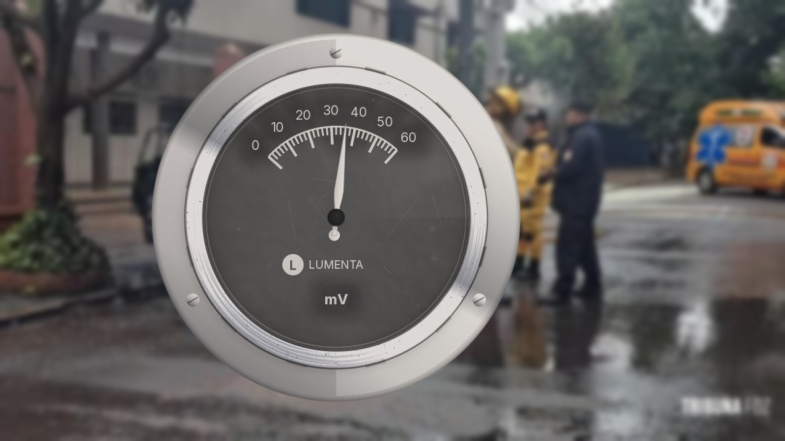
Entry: 36,mV
